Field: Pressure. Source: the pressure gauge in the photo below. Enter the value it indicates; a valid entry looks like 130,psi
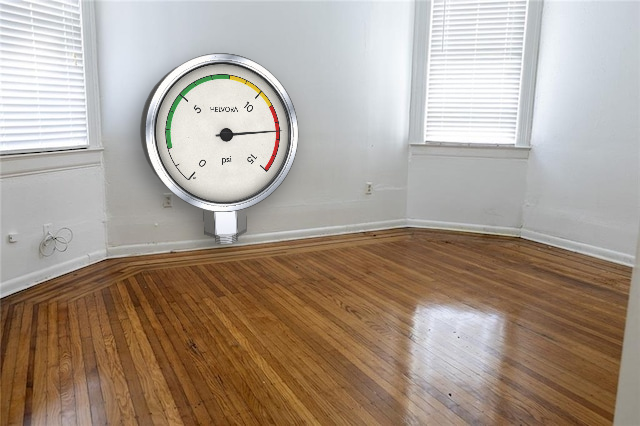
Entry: 12.5,psi
